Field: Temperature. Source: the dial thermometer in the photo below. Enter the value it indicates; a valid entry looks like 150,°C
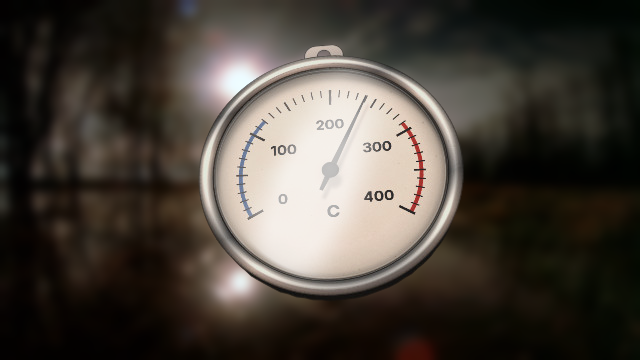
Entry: 240,°C
